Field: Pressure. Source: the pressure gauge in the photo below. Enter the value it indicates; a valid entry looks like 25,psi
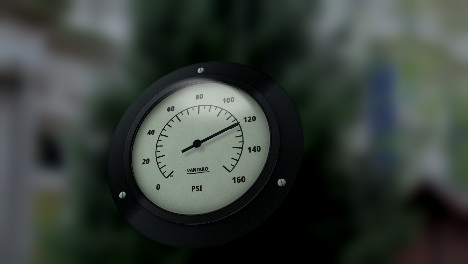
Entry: 120,psi
